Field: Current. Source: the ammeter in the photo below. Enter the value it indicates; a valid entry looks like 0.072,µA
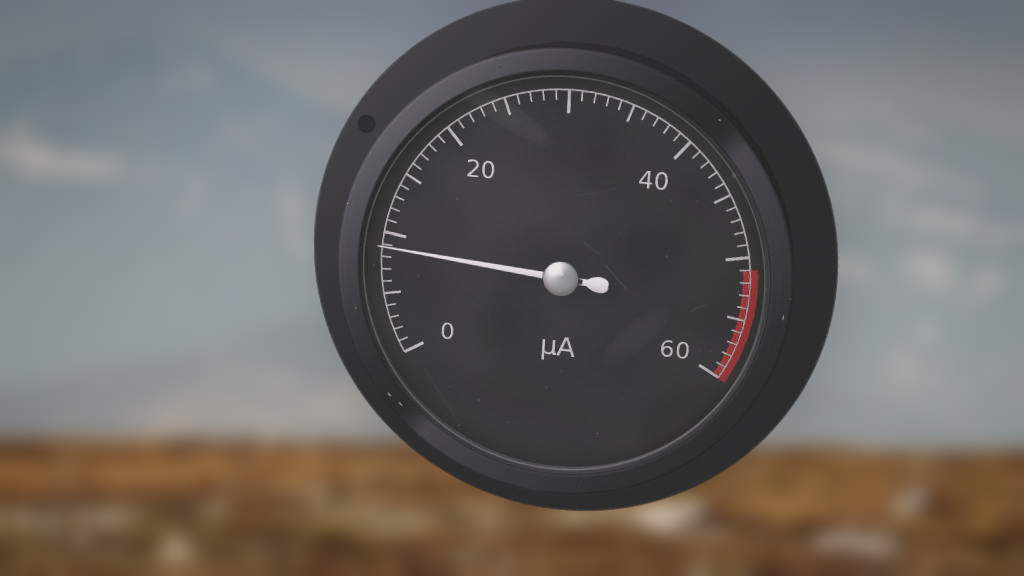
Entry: 9,µA
